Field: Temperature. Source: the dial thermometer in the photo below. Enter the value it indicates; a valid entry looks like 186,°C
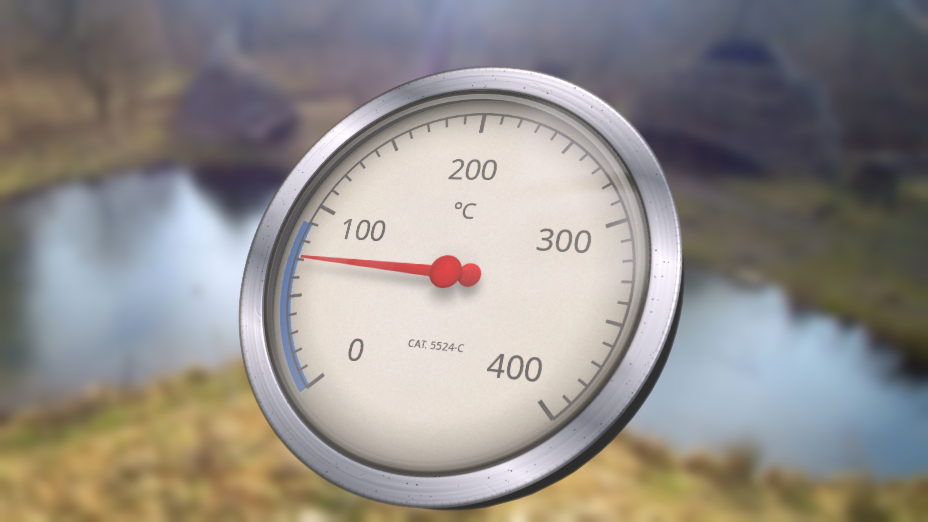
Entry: 70,°C
